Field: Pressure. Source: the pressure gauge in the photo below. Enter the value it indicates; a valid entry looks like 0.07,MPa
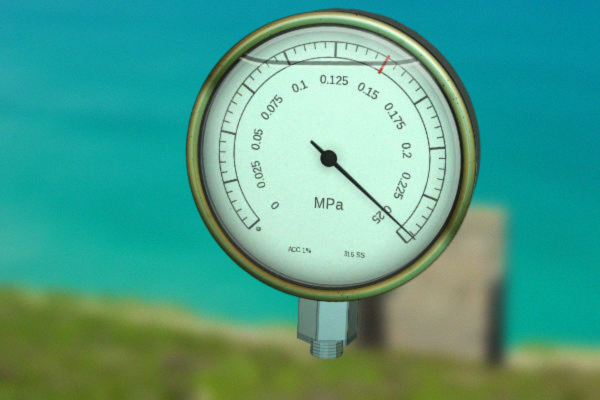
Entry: 0.245,MPa
